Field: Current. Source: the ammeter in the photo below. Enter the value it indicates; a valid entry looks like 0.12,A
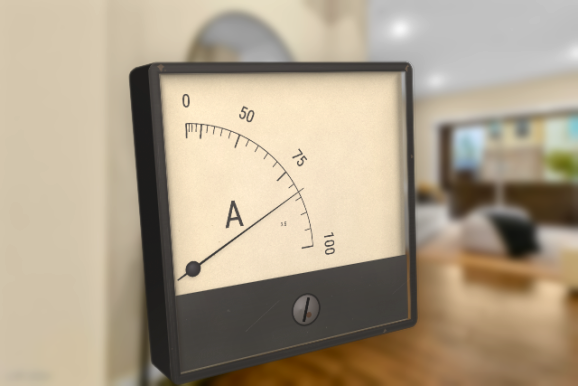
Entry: 82.5,A
